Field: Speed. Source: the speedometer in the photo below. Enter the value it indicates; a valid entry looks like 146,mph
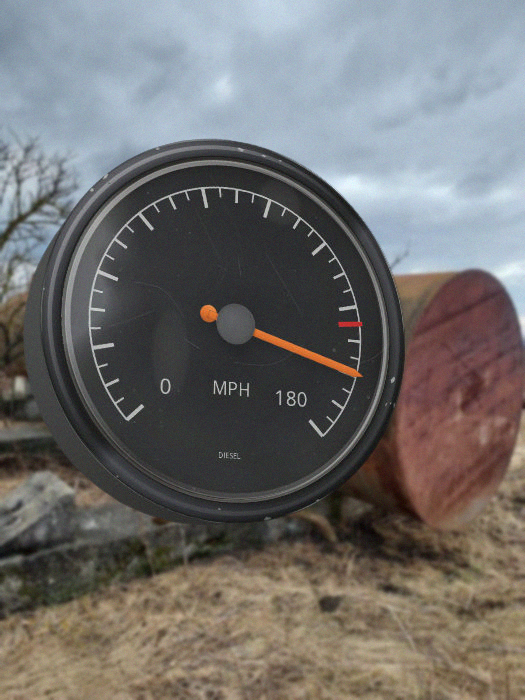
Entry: 160,mph
